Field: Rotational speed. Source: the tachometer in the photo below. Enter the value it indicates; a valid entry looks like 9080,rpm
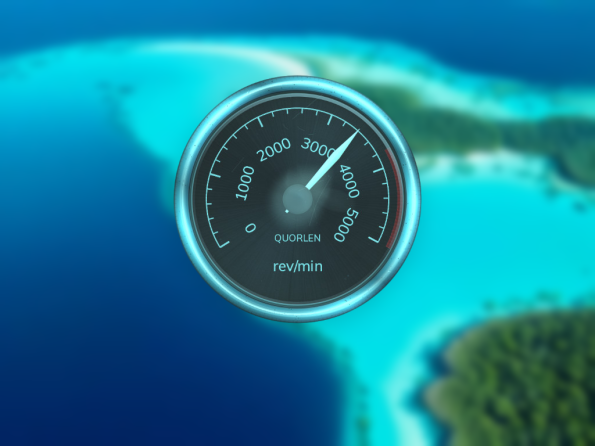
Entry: 3400,rpm
